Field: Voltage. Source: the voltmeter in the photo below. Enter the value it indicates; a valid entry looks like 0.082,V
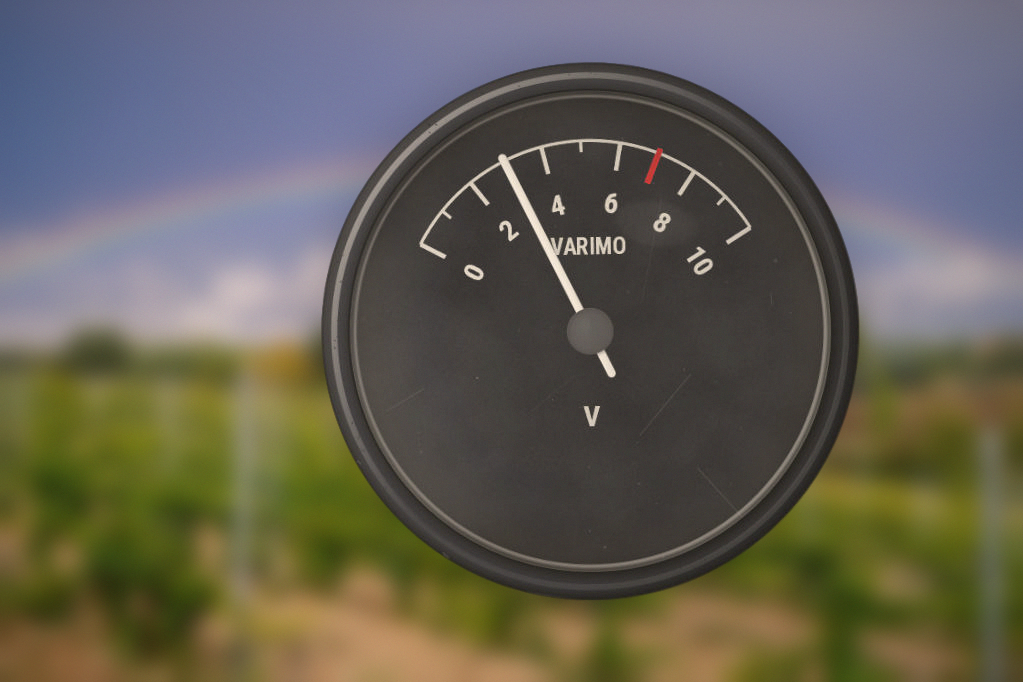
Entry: 3,V
